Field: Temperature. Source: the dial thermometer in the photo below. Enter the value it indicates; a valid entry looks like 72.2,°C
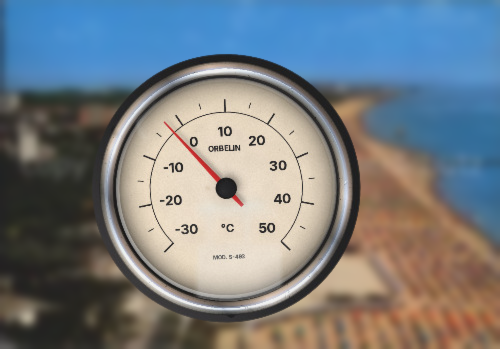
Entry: -2.5,°C
